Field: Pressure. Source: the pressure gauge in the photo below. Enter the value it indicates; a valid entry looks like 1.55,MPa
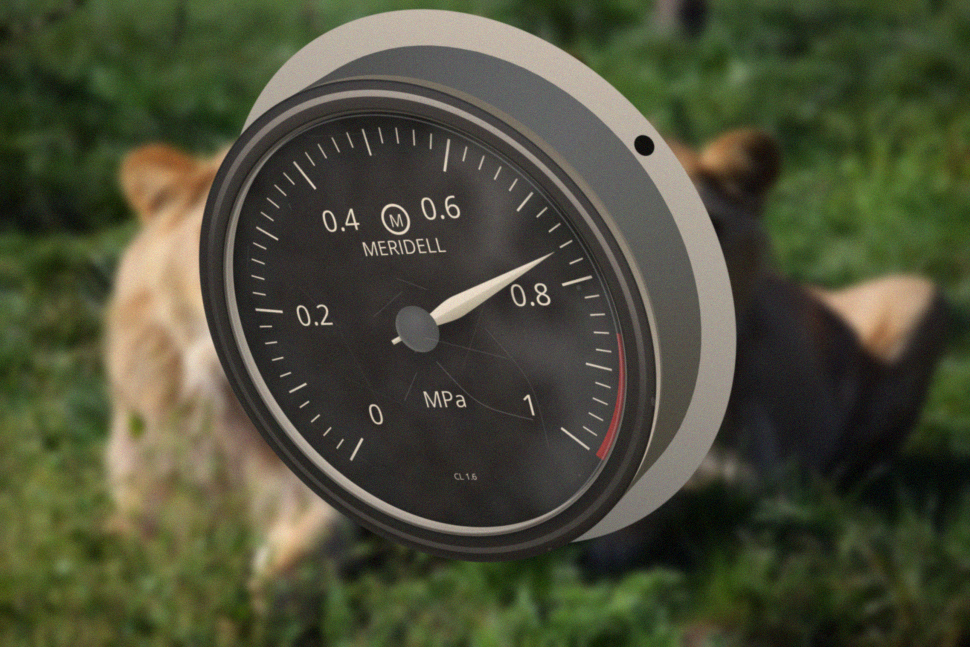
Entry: 0.76,MPa
